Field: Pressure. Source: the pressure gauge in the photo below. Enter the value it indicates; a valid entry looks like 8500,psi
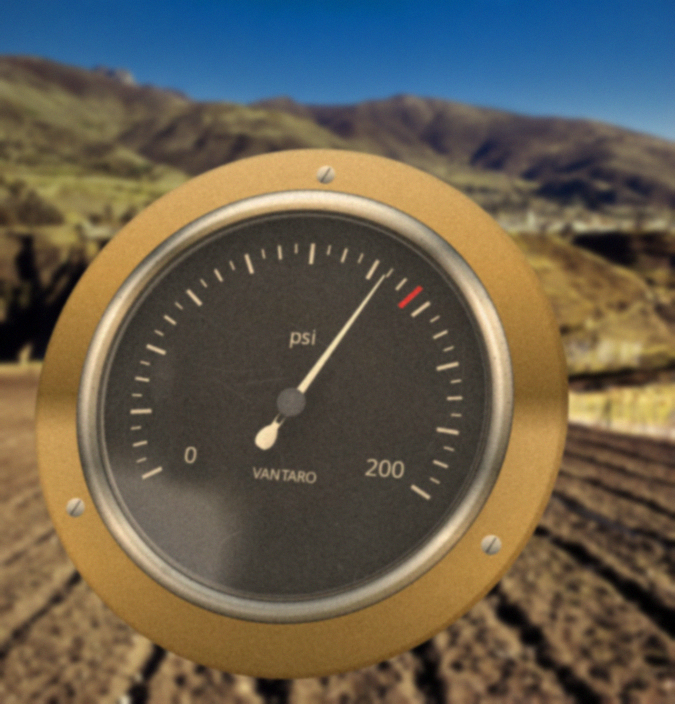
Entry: 125,psi
